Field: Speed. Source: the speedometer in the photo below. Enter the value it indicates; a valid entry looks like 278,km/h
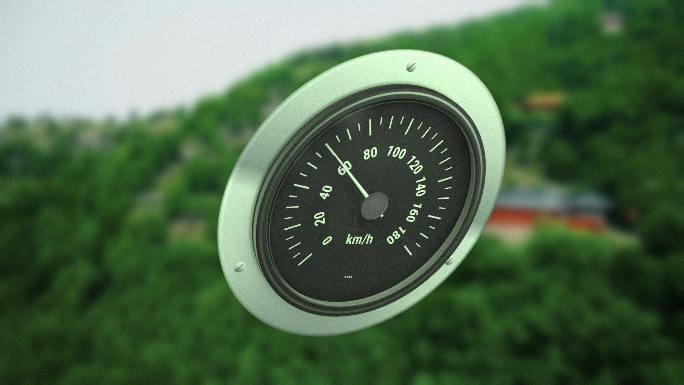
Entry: 60,km/h
